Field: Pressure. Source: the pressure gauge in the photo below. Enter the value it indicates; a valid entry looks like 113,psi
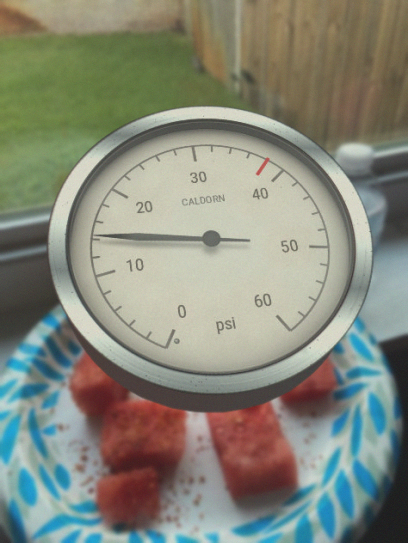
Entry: 14,psi
